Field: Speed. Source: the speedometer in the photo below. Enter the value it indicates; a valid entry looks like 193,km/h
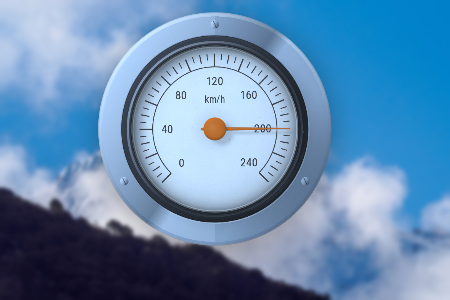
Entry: 200,km/h
